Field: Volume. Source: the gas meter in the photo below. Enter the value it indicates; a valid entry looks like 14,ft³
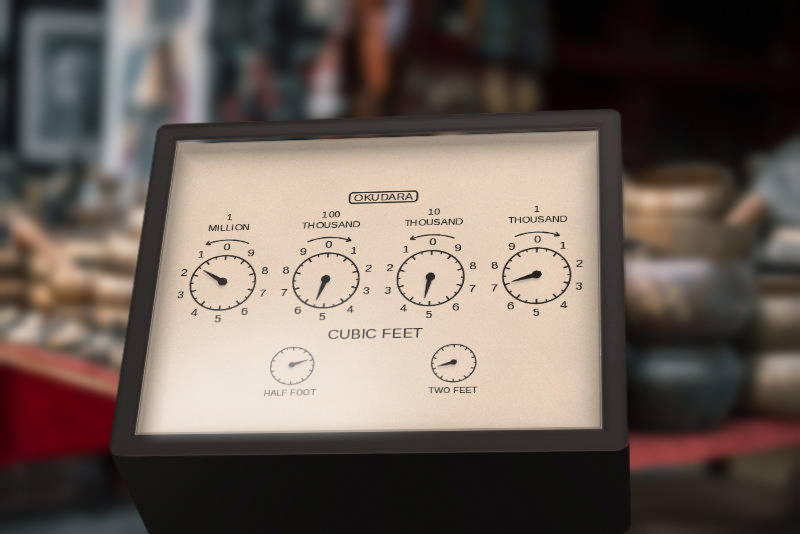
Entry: 154700,ft³
